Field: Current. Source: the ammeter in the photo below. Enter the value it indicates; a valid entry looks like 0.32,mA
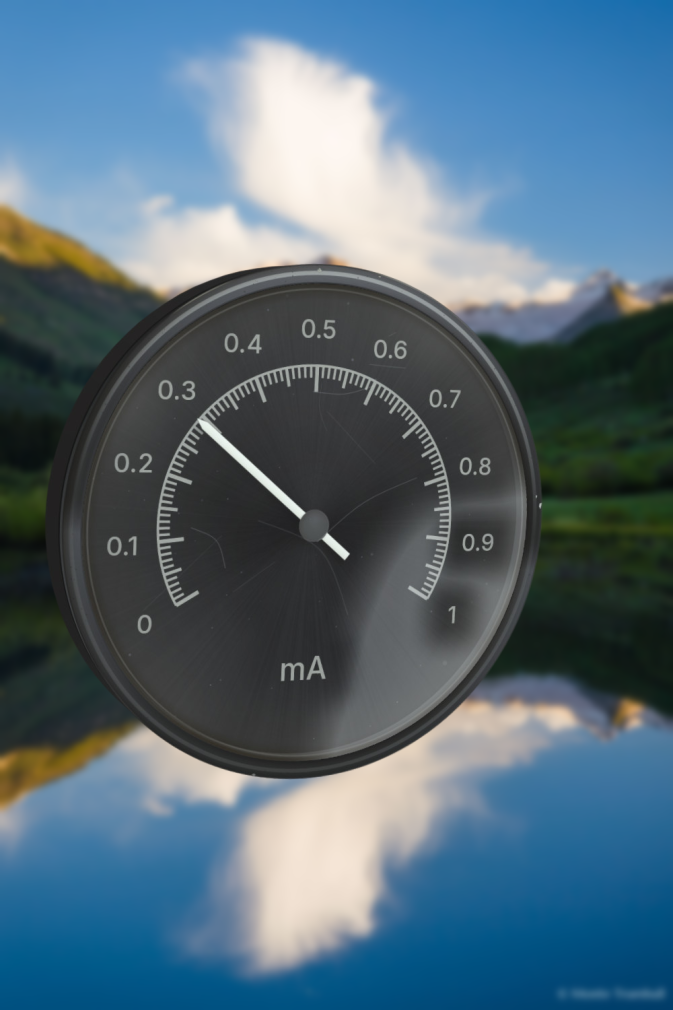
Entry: 0.29,mA
